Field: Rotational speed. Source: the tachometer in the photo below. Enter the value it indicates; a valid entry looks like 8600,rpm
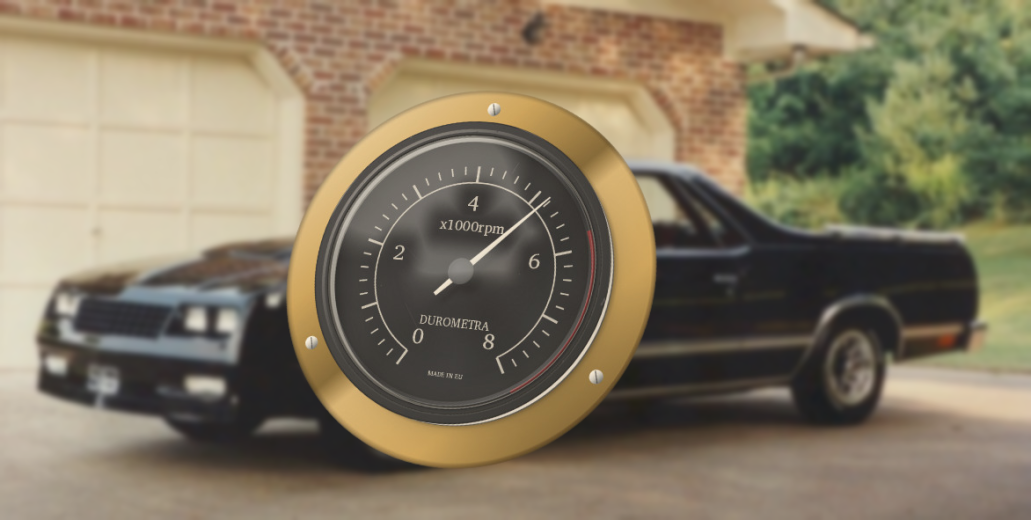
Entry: 5200,rpm
